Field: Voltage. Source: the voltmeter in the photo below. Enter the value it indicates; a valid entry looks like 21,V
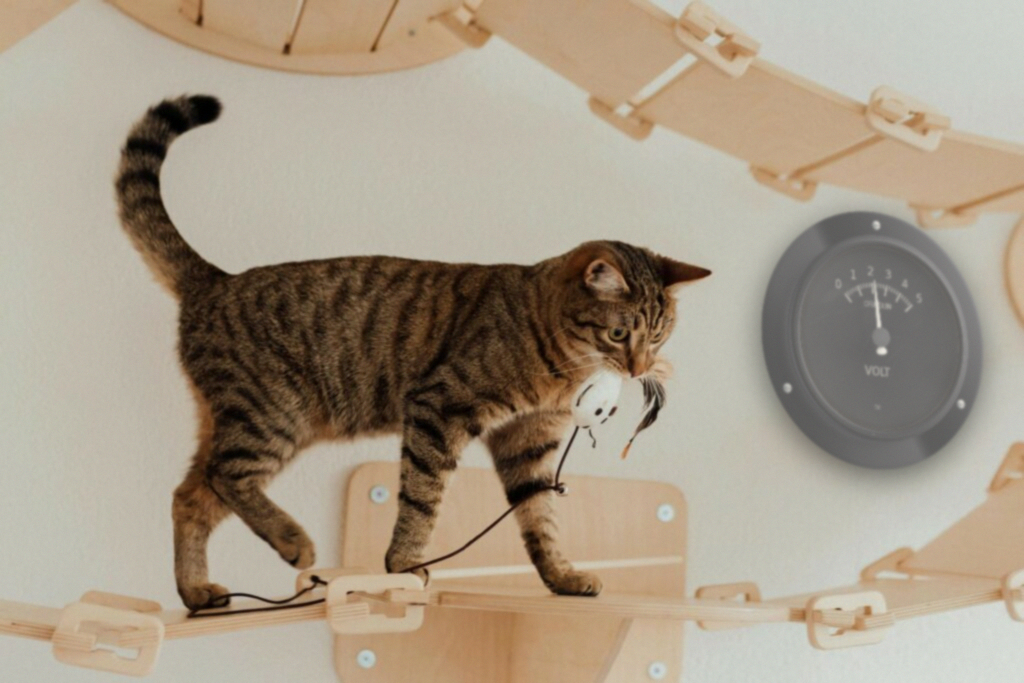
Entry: 2,V
